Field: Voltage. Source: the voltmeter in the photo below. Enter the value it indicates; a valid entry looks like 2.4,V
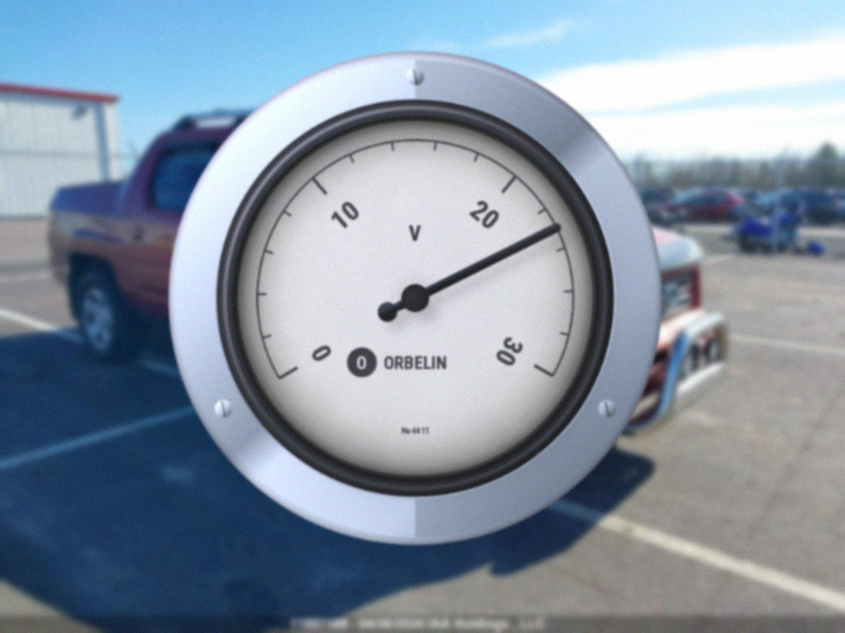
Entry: 23,V
